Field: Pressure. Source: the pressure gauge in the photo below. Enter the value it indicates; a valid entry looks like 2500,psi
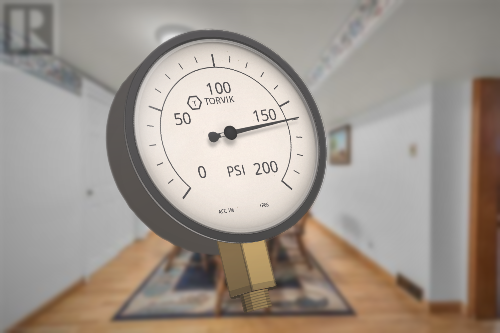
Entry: 160,psi
